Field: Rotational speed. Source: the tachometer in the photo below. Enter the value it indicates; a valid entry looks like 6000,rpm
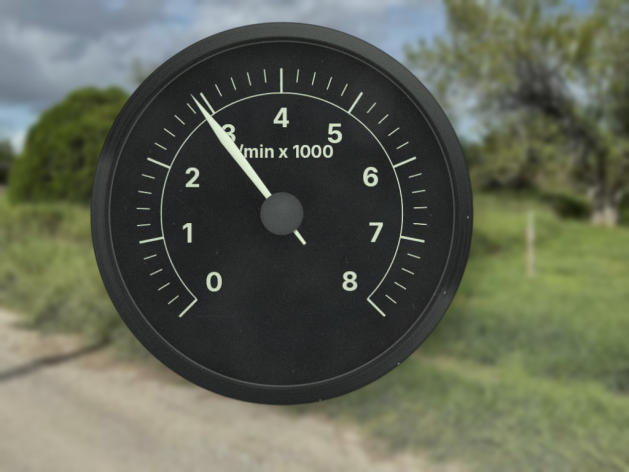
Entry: 2900,rpm
